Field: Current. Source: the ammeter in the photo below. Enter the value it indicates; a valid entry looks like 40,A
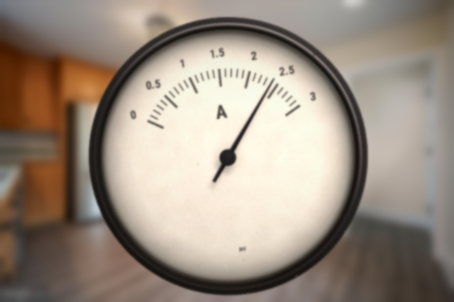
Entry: 2.4,A
